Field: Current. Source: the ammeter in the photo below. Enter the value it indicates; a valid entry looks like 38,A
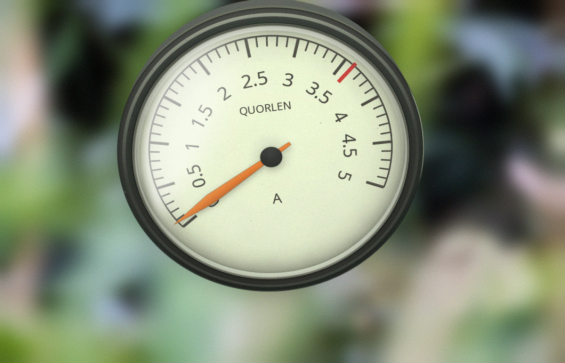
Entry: 0.1,A
